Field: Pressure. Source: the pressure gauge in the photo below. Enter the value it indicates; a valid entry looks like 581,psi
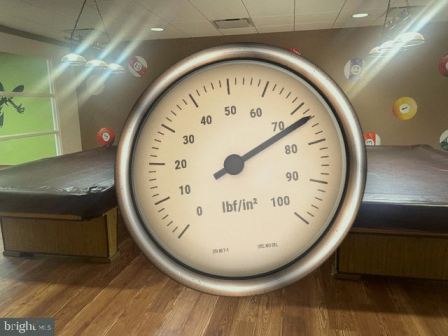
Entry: 74,psi
